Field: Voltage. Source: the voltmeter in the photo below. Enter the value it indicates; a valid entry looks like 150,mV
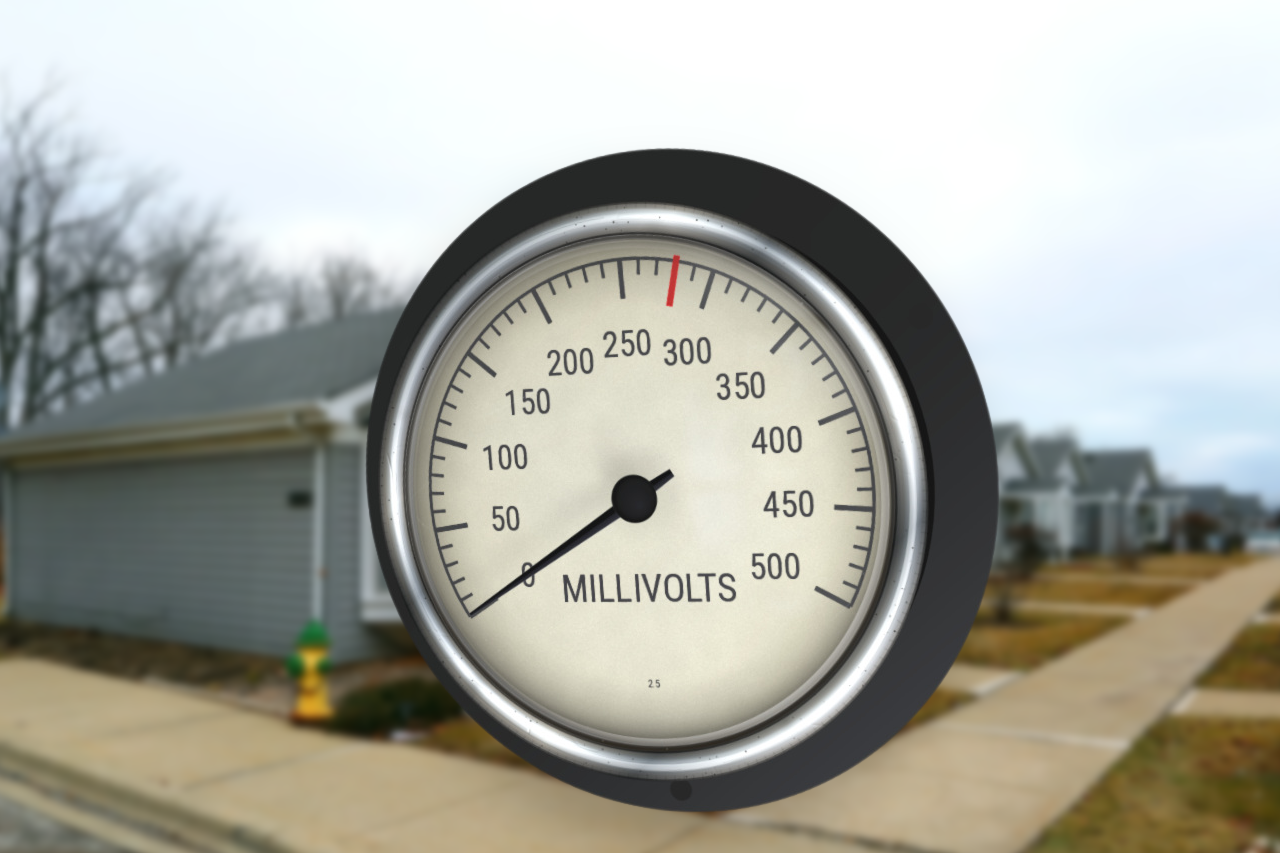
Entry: 0,mV
